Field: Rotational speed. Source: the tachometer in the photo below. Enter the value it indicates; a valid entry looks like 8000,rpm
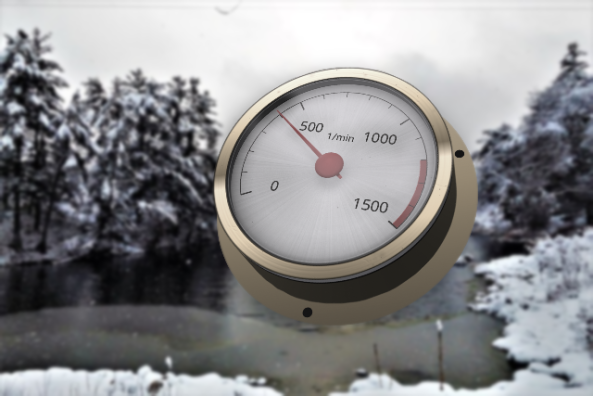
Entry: 400,rpm
